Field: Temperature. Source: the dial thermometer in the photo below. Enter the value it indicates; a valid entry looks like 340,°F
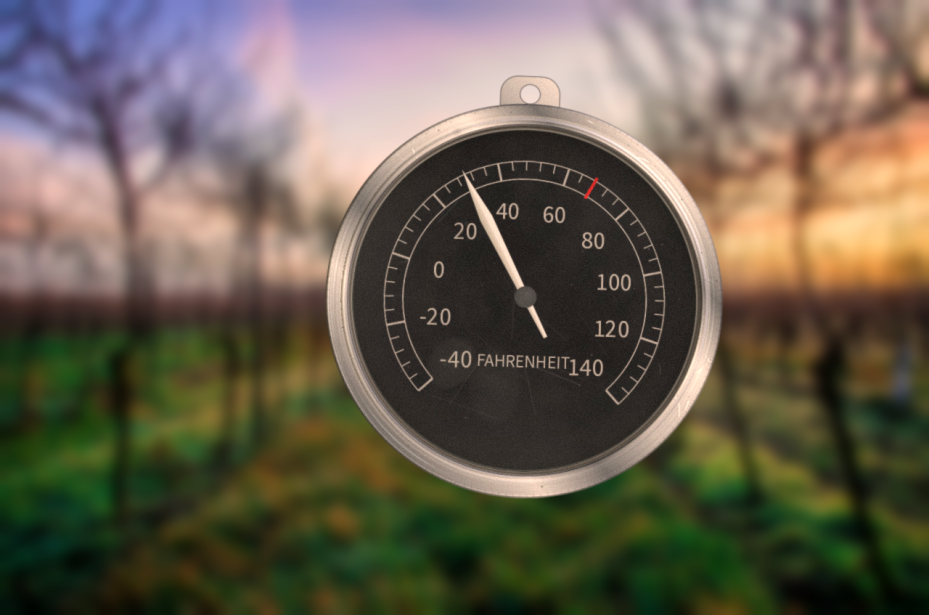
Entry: 30,°F
